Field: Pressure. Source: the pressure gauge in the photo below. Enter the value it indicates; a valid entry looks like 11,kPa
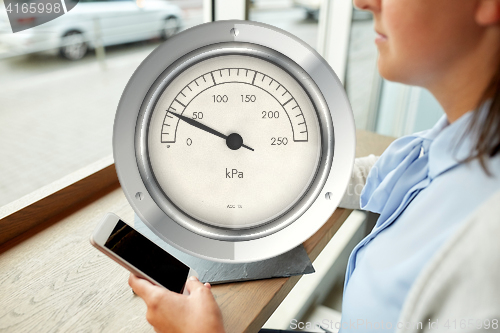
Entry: 35,kPa
